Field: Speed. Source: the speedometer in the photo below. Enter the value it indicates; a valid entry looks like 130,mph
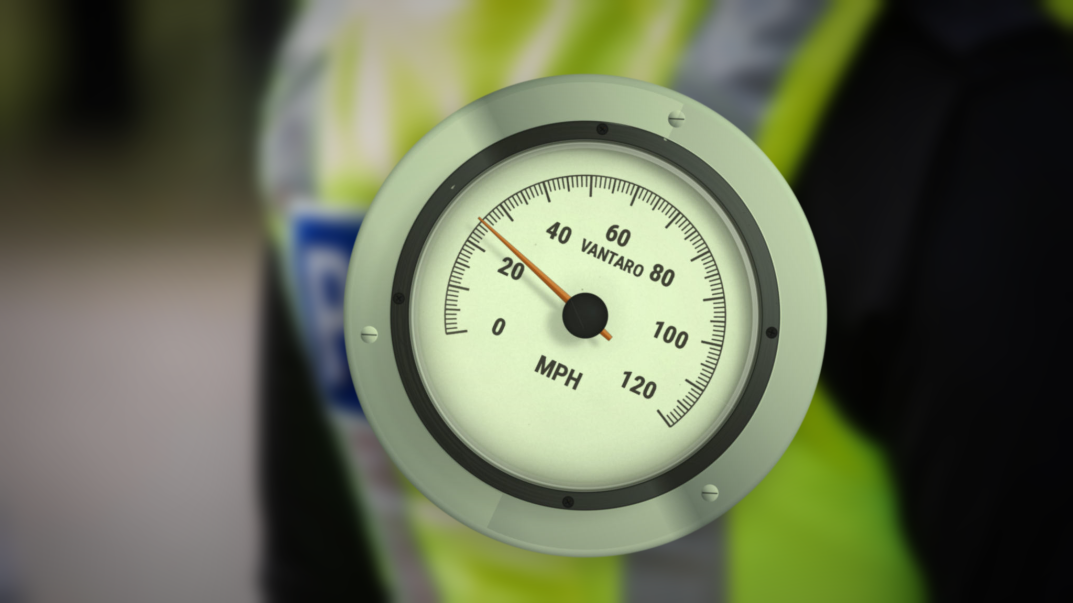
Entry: 25,mph
